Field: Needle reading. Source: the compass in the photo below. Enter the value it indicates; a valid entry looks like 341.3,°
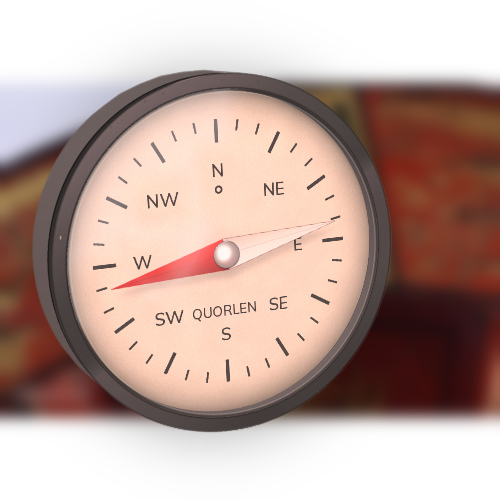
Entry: 260,°
